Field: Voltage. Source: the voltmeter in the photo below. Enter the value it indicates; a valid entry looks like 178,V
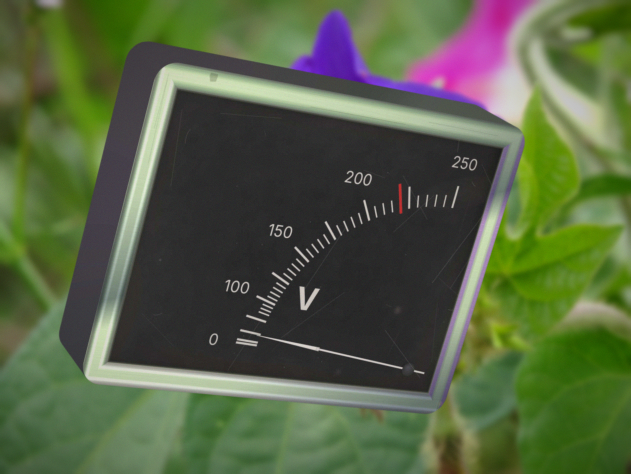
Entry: 50,V
